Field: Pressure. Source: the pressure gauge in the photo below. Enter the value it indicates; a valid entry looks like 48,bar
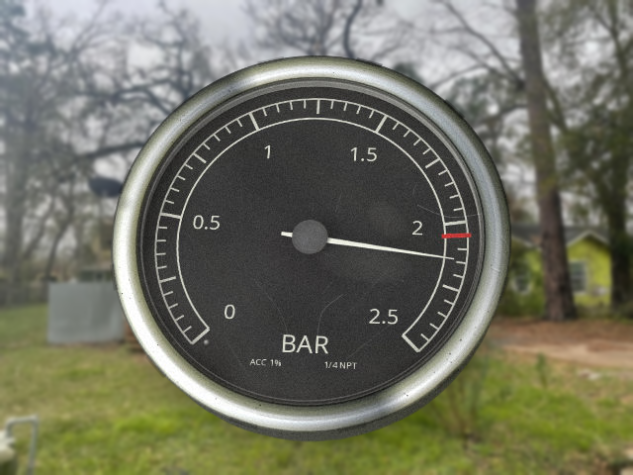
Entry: 2.15,bar
